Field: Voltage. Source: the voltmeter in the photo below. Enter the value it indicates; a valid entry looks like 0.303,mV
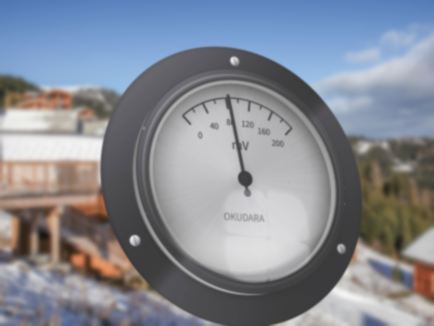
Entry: 80,mV
